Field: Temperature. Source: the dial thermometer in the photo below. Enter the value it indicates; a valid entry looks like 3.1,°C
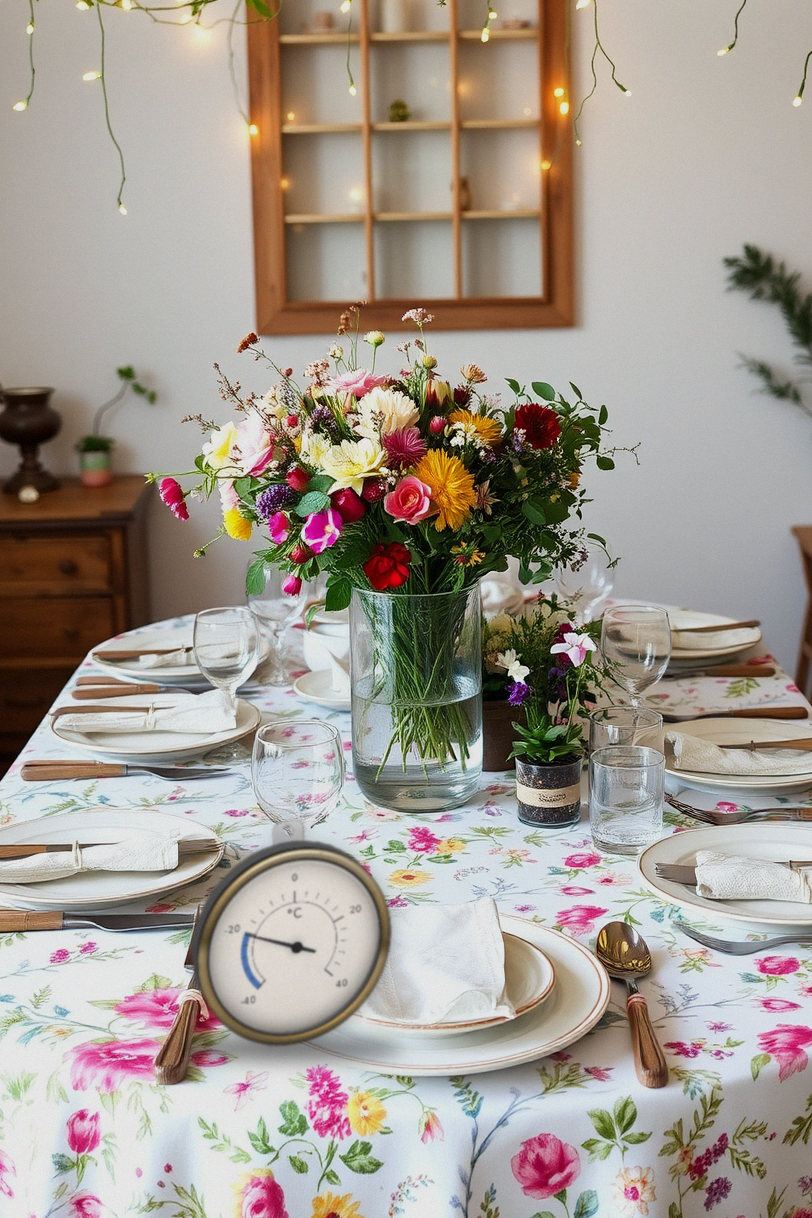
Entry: -20,°C
